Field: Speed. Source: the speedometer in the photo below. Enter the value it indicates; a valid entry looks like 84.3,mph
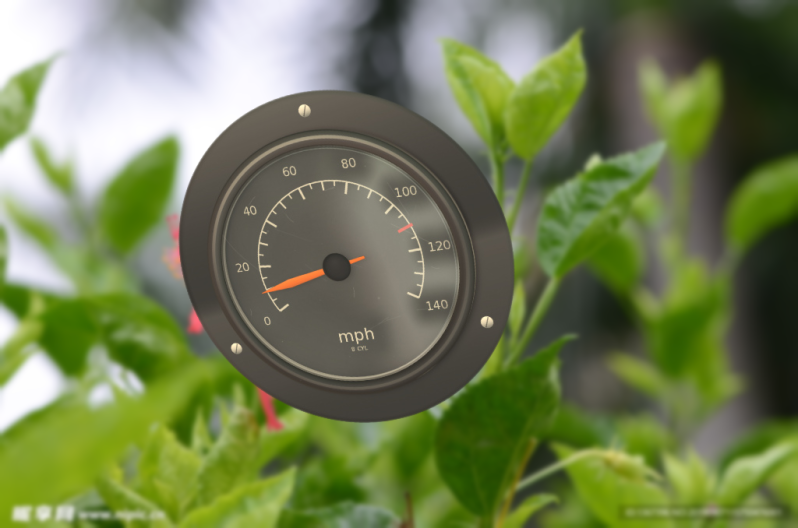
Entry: 10,mph
